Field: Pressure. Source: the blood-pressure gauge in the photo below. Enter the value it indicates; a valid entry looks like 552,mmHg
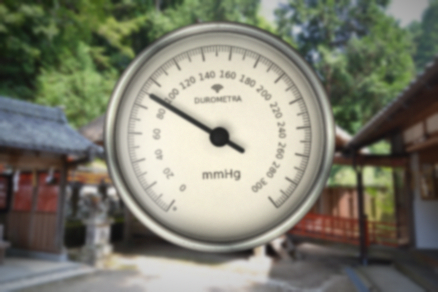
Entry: 90,mmHg
